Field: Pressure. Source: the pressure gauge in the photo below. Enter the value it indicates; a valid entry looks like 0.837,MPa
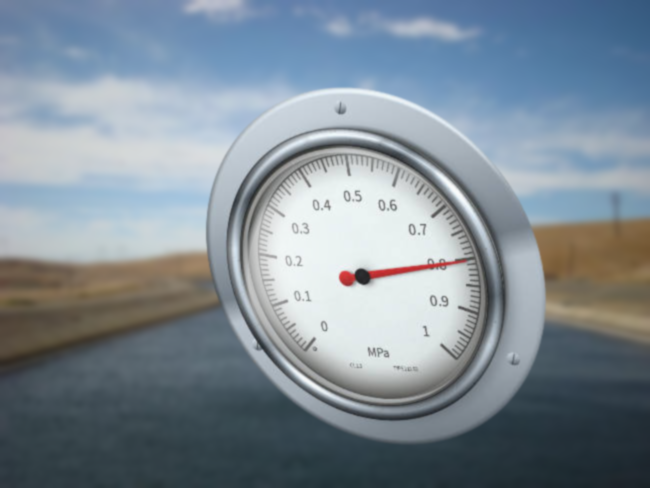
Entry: 0.8,MPa
